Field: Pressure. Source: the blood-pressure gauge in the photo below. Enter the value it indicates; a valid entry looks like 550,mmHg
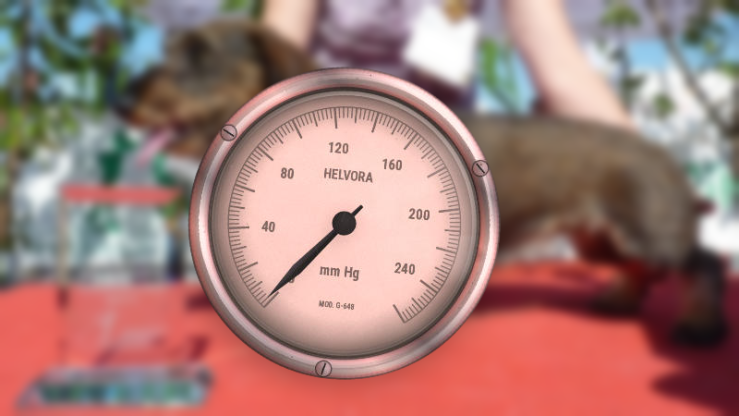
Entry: 2,mmHg
